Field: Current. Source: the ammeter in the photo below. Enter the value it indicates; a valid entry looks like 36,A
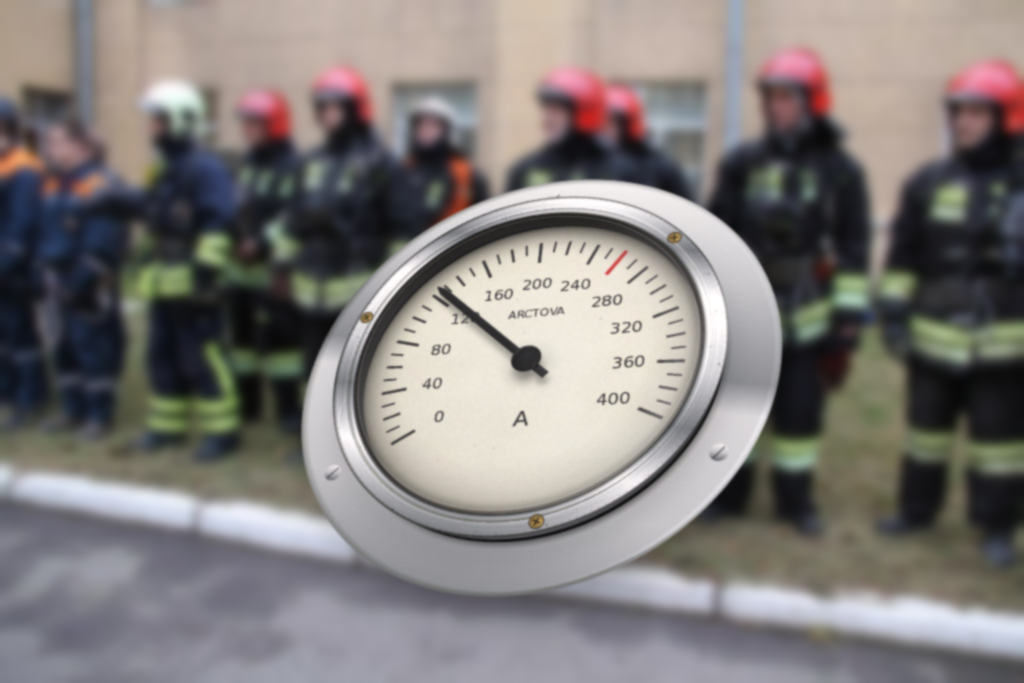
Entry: 125,A
